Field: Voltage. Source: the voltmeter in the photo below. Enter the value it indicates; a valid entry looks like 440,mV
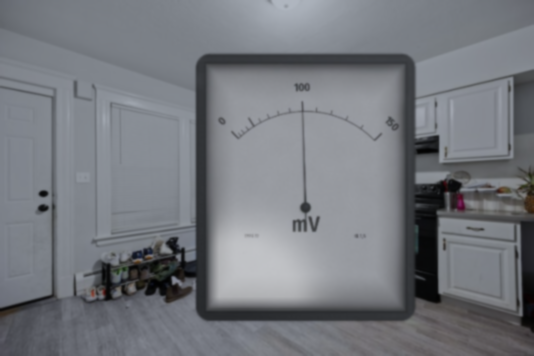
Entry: 100,mV
